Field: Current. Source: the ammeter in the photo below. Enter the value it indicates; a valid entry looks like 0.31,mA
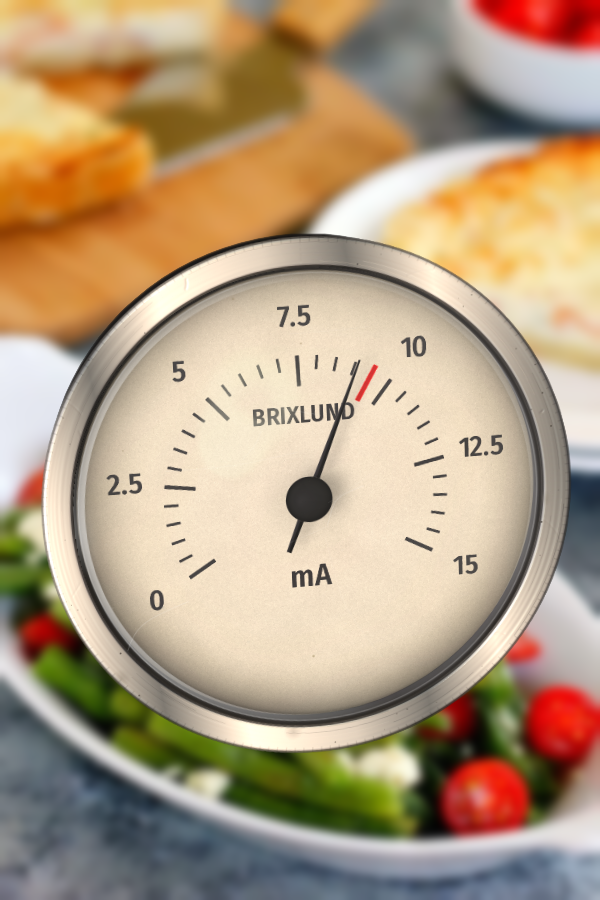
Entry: 9,mA
